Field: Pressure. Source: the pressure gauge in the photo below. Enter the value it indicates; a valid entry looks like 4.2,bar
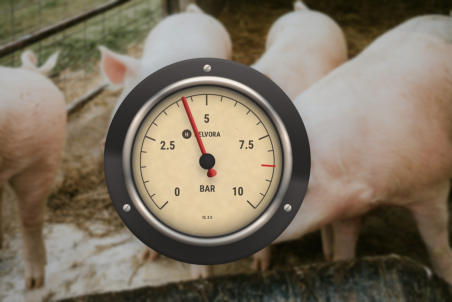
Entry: 4.25,bar
